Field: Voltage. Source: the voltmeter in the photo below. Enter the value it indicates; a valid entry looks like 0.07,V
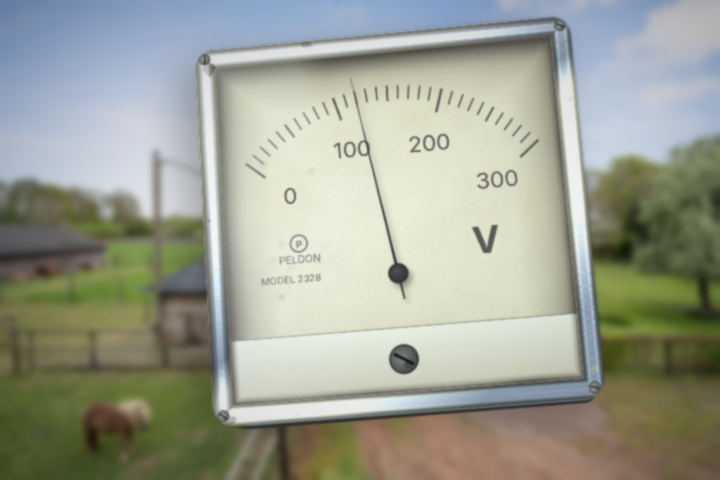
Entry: 120,V
